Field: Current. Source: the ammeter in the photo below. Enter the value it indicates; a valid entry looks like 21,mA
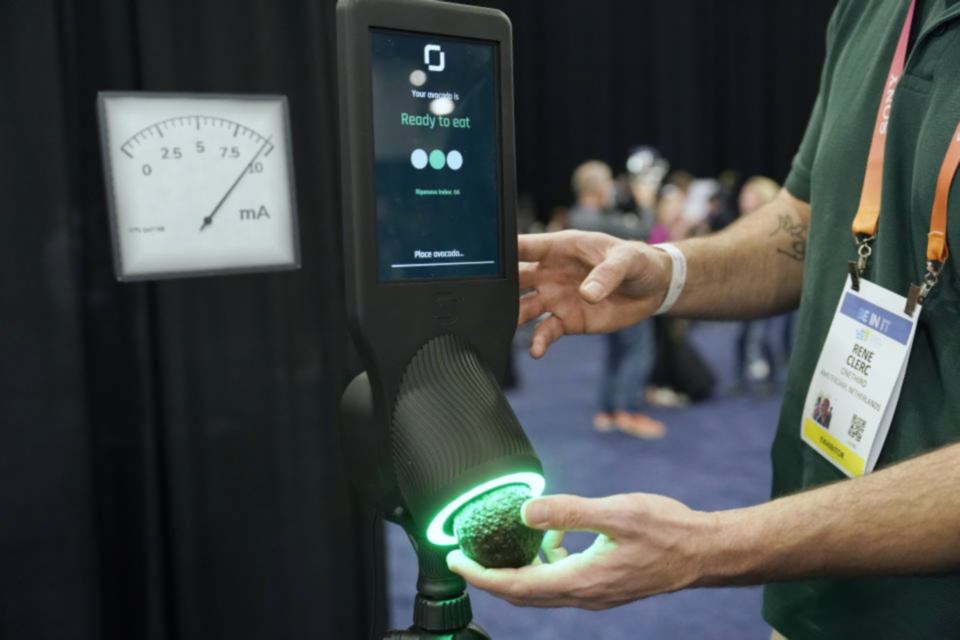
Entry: 9.5,mA
